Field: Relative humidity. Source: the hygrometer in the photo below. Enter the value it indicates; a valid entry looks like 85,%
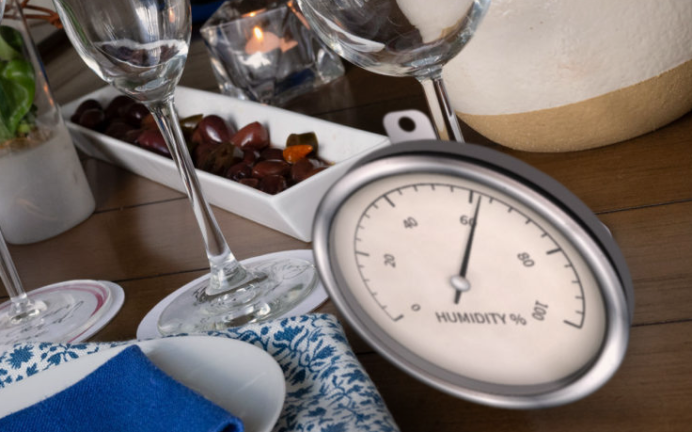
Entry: 62,%
